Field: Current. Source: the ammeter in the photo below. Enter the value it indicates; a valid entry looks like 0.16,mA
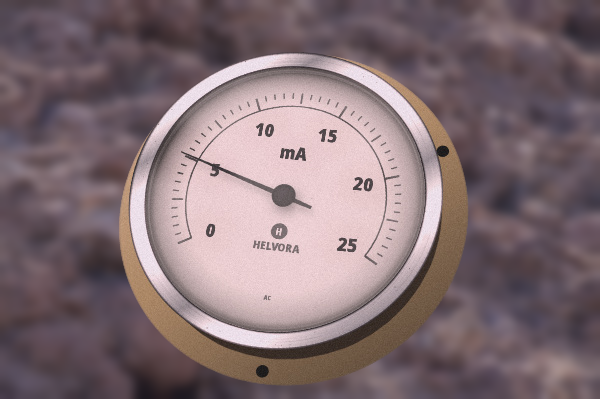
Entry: 5,mA
